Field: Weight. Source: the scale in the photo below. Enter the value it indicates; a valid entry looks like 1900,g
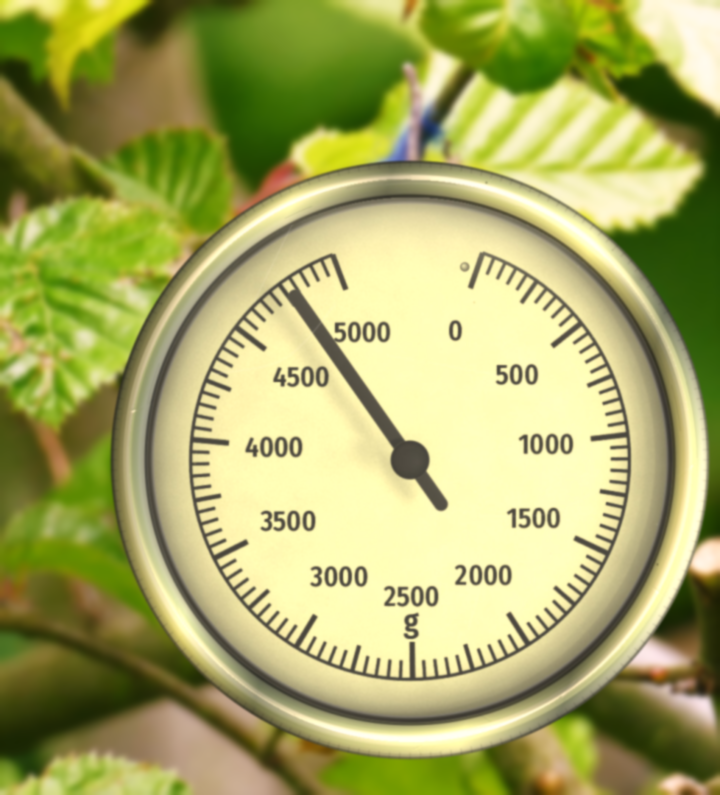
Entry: 4775,g
